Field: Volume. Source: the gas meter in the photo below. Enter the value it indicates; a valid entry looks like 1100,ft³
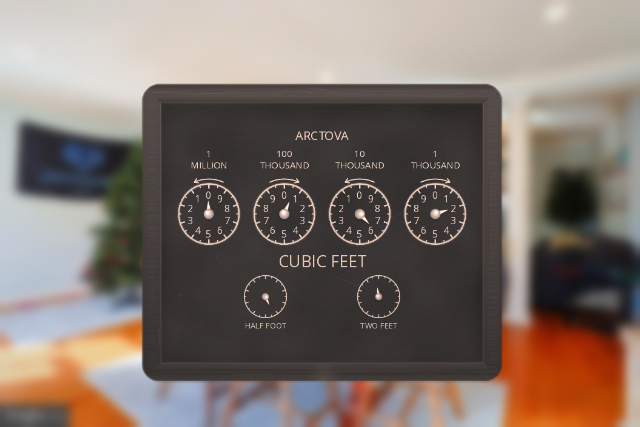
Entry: 6200,ft³
